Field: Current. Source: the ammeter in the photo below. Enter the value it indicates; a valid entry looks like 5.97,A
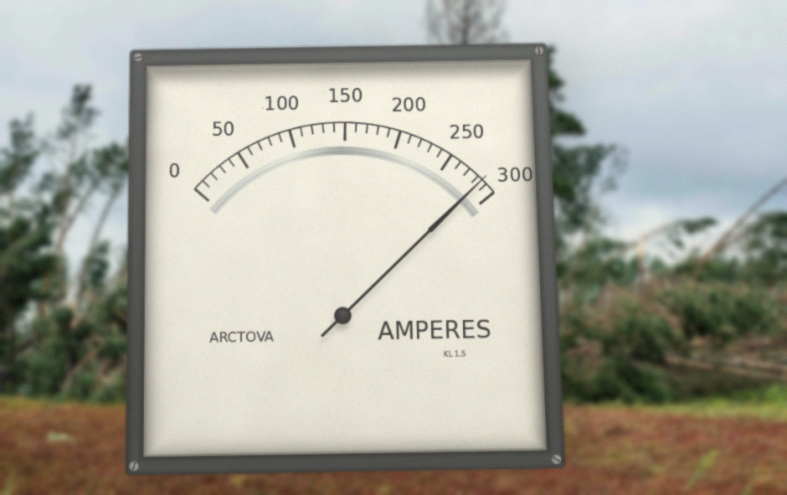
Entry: 285,A
